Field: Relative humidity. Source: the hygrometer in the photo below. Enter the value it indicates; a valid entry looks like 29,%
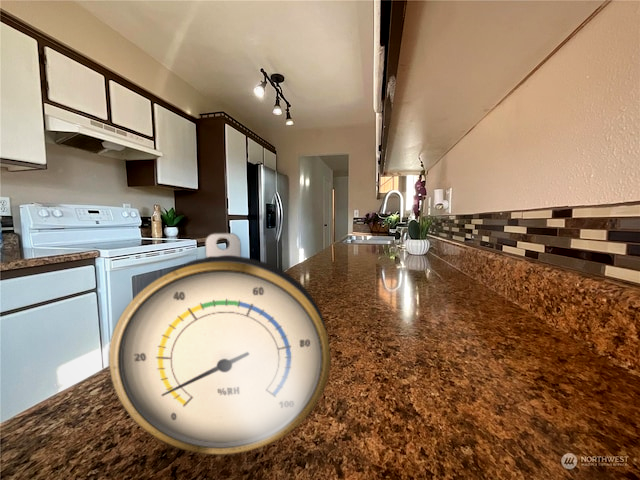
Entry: 8,%
